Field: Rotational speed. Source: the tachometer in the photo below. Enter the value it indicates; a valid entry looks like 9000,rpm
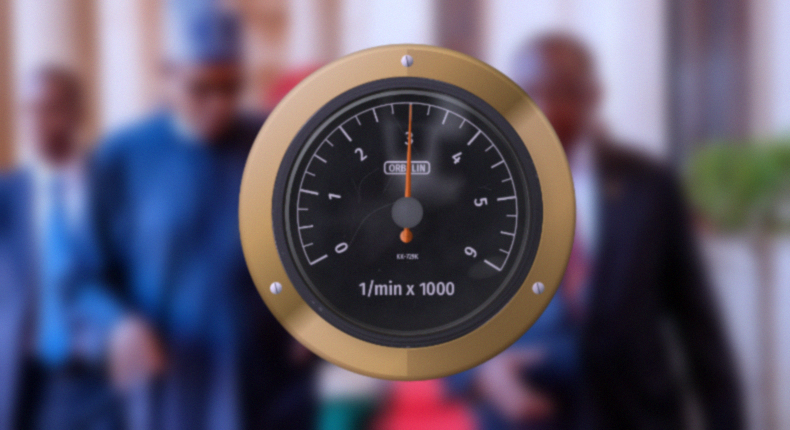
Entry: 3000,rpm
